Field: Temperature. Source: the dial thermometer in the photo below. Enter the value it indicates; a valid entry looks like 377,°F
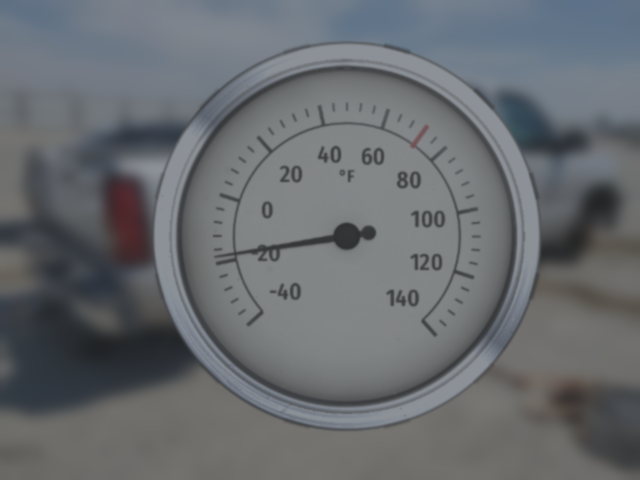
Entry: -18,°F
